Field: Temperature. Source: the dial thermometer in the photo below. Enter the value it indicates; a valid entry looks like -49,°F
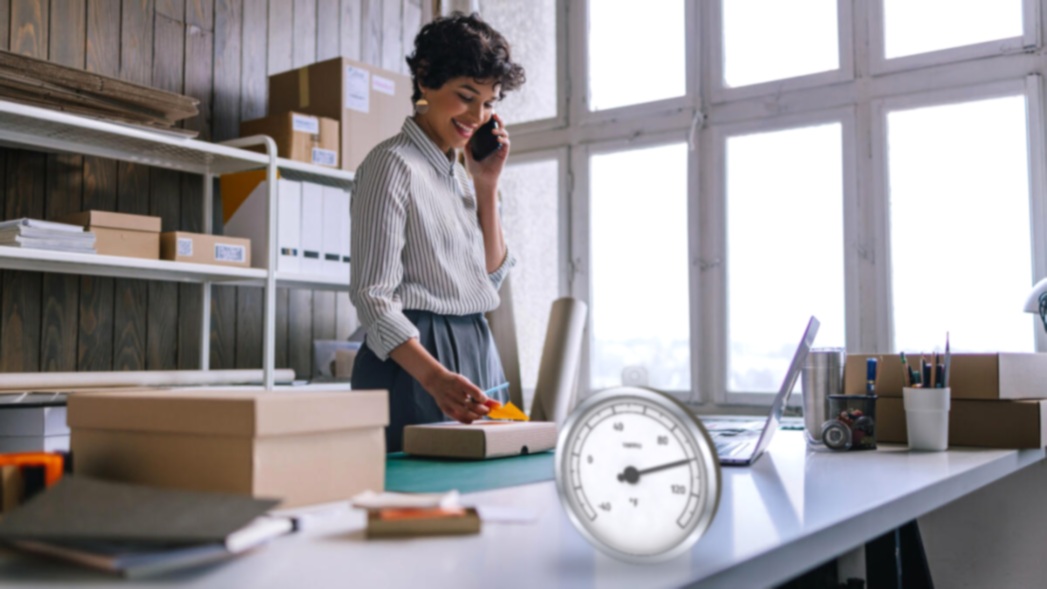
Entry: 100,°F
